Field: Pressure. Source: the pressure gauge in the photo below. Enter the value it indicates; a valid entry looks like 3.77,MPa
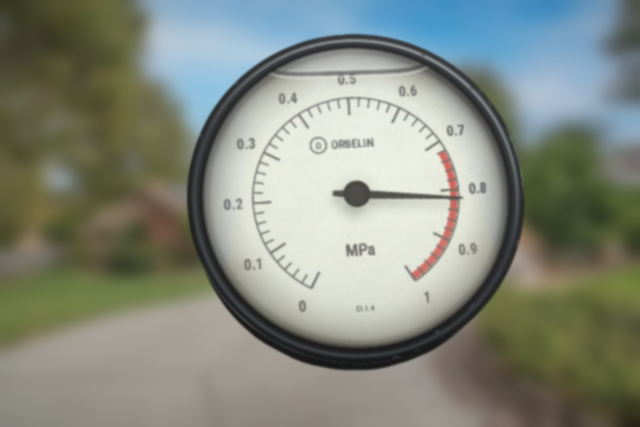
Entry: 0.82,MPa
